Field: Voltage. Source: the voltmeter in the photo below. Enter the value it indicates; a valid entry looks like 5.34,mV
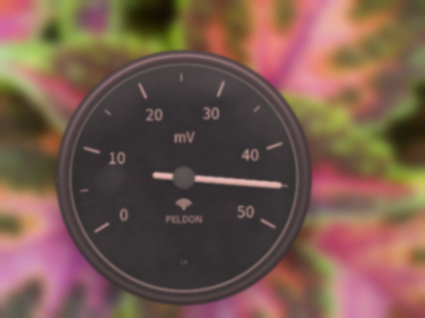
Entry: 45,mV
